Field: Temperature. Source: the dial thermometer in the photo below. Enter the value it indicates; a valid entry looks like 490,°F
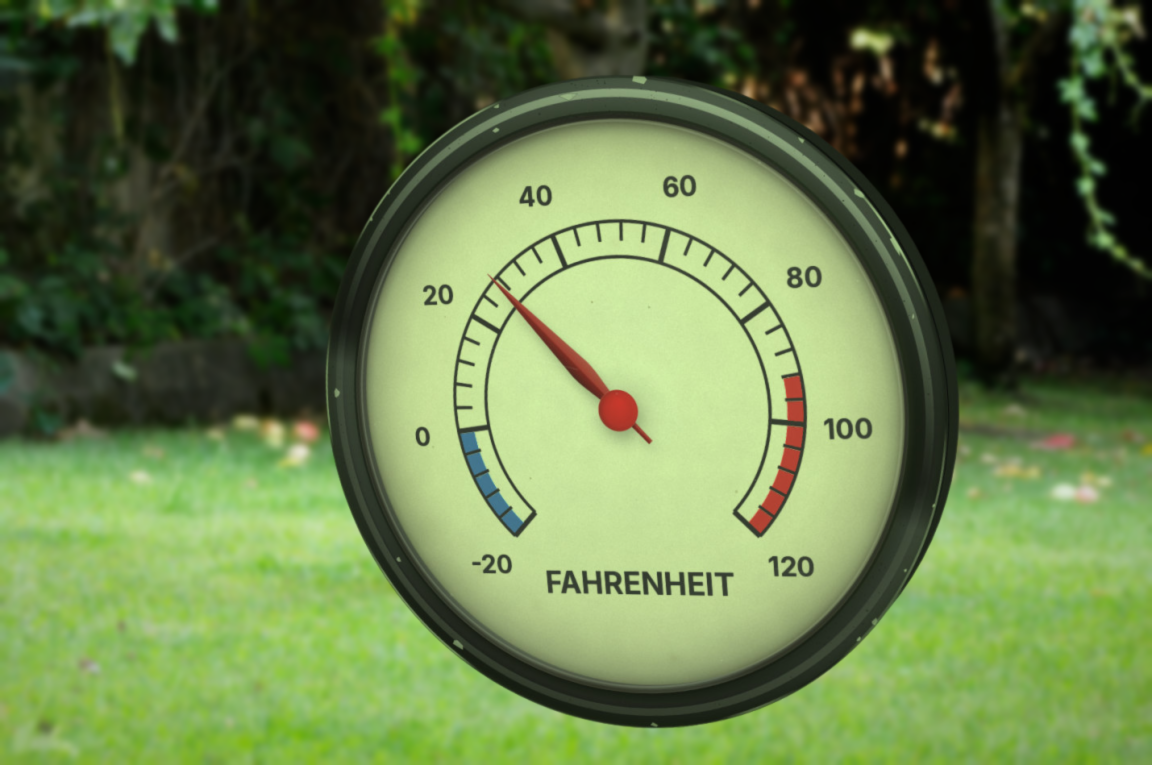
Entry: 28,°F
